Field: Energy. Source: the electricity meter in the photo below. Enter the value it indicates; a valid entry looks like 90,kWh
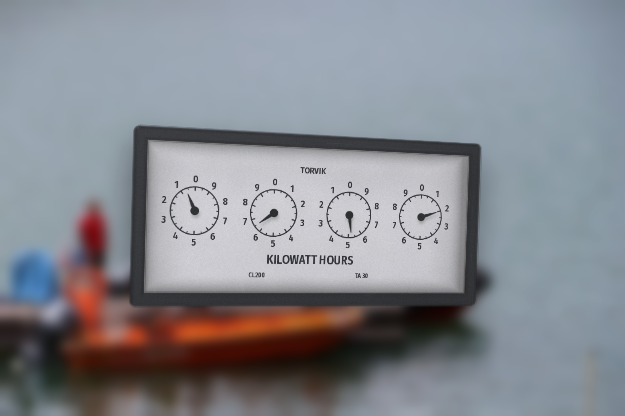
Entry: 652,kWh
